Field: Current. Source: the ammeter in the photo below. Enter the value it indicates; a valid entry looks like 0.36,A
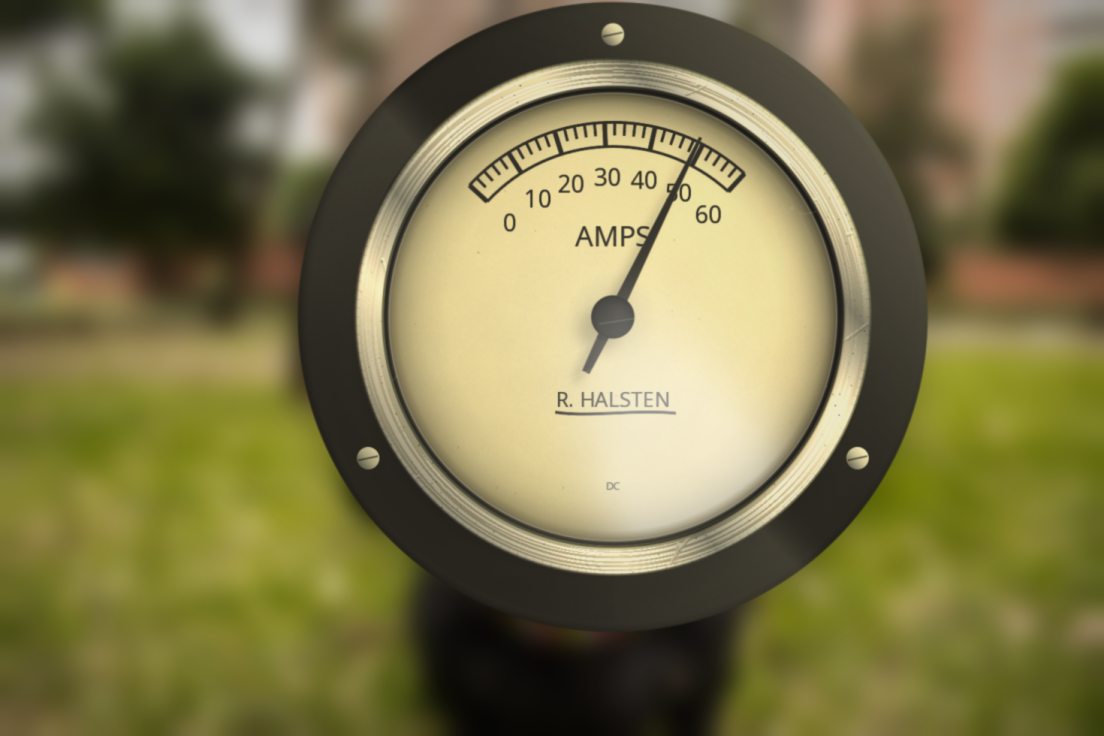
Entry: 49,A
